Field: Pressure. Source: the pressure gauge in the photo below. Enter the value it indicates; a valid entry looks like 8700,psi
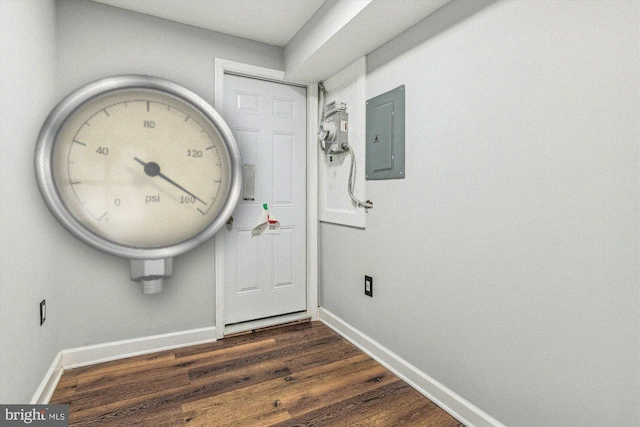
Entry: 155,psi
